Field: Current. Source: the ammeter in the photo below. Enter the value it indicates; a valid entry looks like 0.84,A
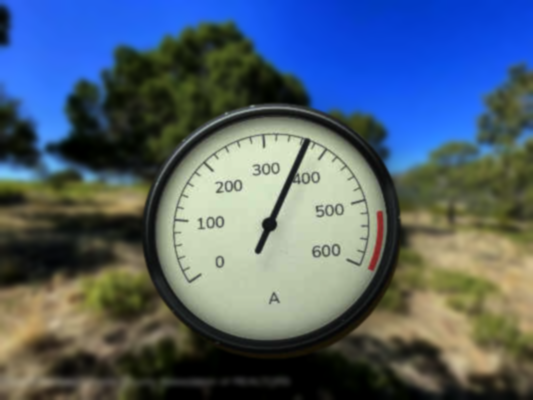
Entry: 370,A
